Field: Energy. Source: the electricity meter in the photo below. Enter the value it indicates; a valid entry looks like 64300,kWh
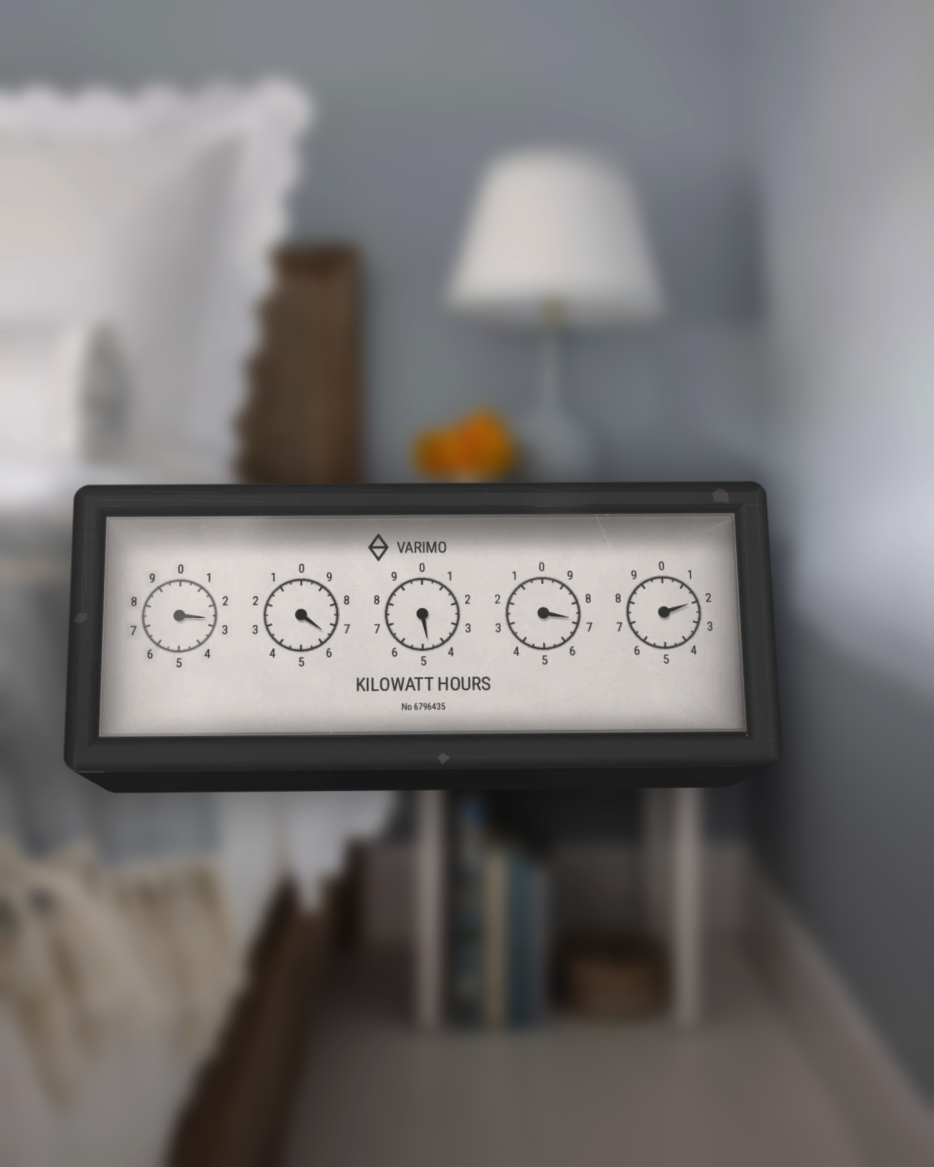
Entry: 26472,kWh
